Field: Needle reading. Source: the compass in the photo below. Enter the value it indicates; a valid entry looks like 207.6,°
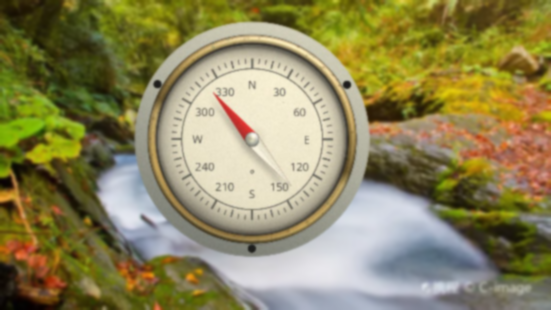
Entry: 320,°
